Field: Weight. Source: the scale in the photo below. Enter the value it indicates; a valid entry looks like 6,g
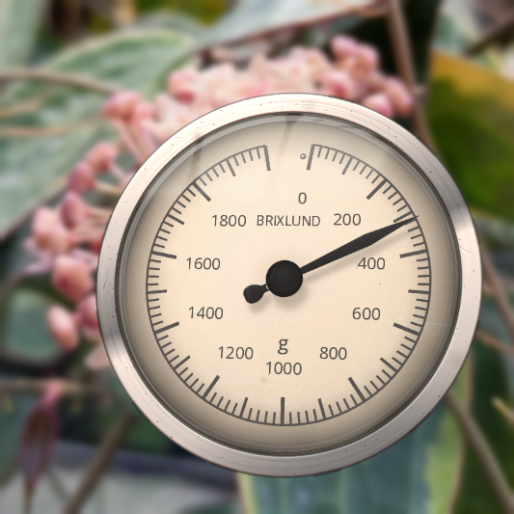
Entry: 320,g
